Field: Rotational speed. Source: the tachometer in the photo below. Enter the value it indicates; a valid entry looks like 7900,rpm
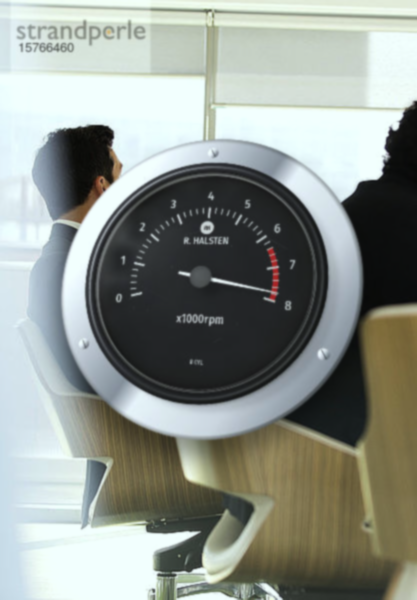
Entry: 7800,rpm
